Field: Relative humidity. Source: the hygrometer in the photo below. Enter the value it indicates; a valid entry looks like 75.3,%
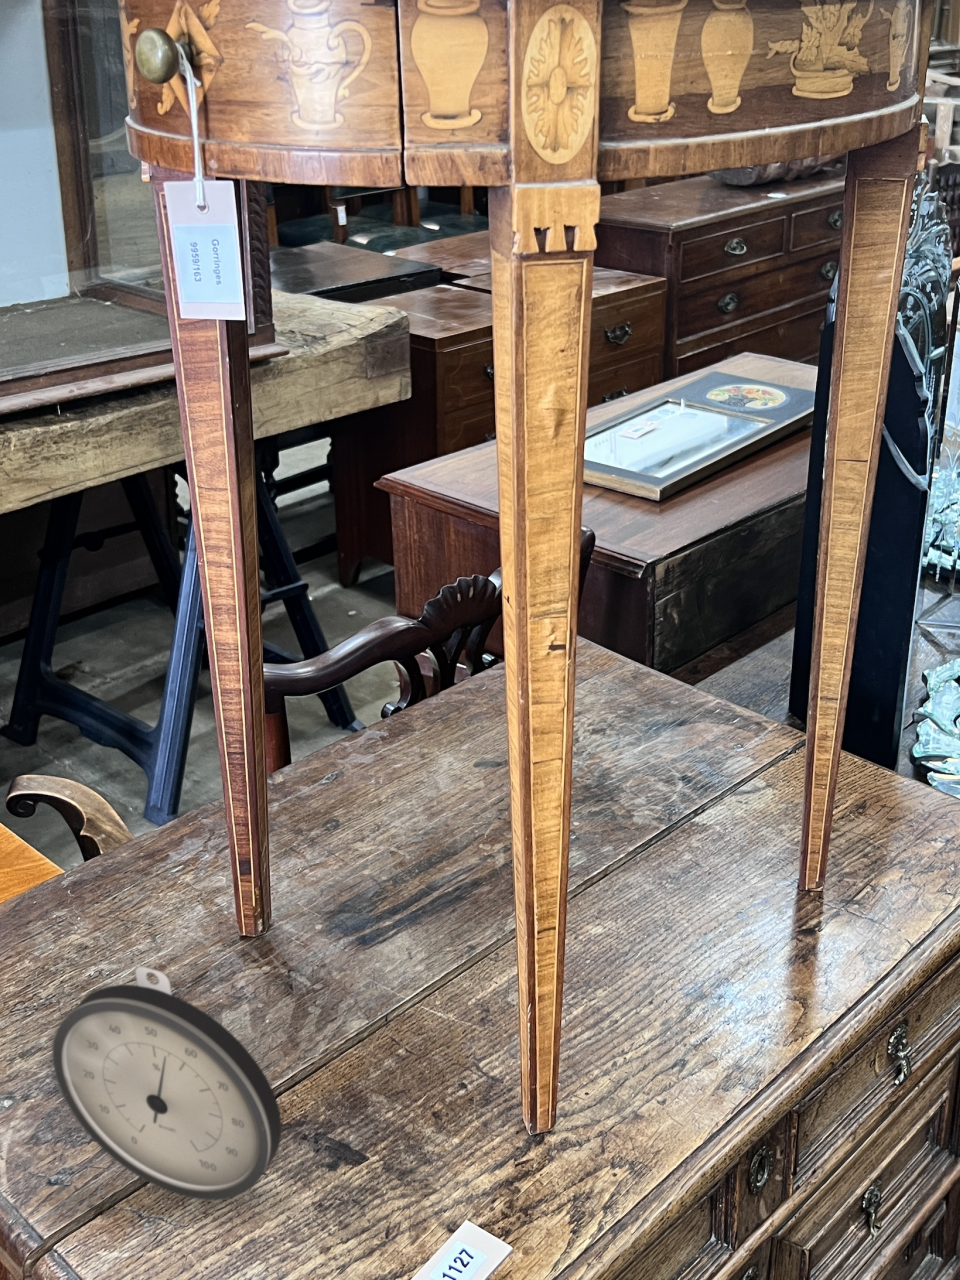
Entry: 55,%
